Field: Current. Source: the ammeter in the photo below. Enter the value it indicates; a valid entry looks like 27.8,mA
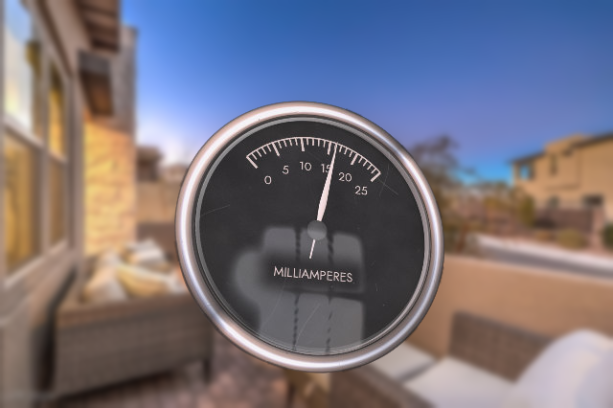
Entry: 16,mA
